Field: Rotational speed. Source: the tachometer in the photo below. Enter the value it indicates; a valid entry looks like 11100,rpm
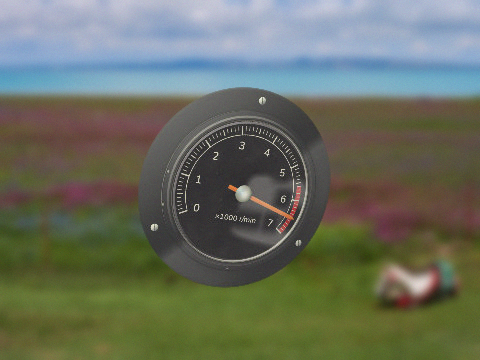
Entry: 6500,rpm
